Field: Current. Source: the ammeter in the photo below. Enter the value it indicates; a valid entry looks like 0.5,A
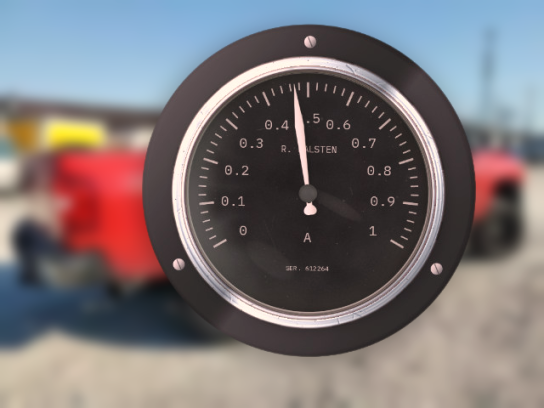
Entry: 0.47,A
